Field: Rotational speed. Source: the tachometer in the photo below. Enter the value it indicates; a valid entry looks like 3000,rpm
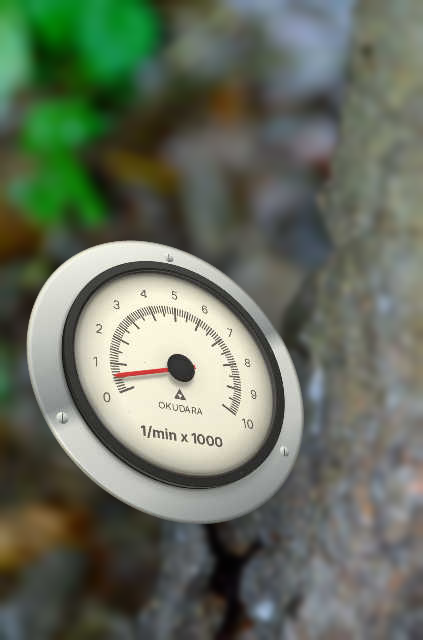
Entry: 500,rpm
